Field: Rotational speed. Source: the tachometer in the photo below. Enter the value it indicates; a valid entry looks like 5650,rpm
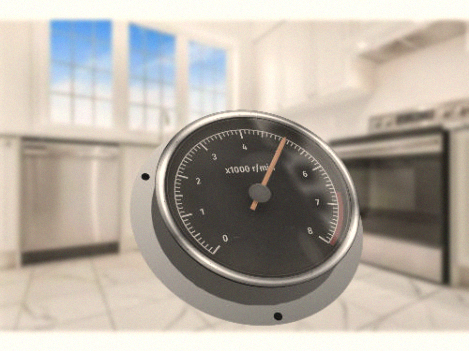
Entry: 5000,rpm
